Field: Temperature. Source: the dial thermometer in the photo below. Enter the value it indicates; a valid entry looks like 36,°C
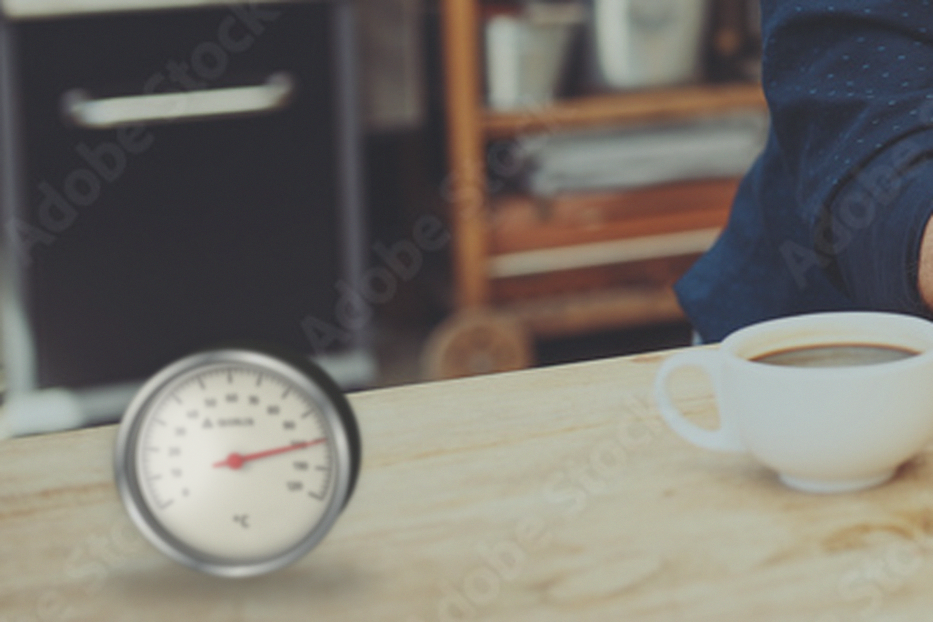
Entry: 100,°C
